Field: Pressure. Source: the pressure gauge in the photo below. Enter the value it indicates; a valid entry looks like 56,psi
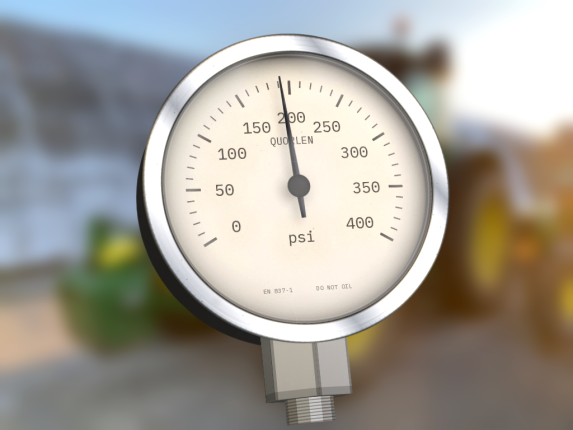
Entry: 190,psi
